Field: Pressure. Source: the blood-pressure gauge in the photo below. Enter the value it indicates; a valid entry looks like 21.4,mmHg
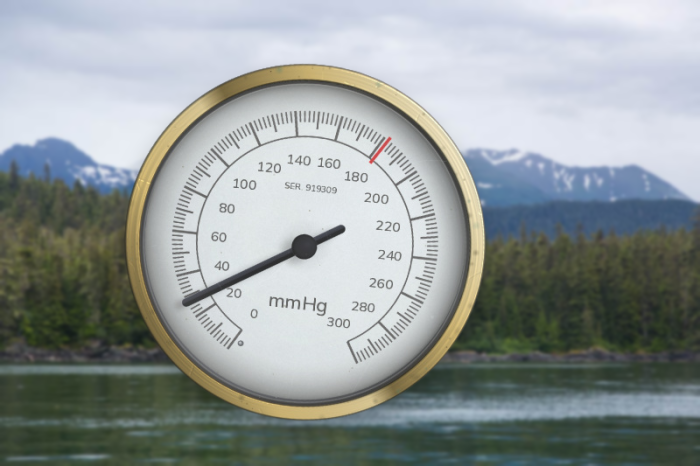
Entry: 28,mmHg
